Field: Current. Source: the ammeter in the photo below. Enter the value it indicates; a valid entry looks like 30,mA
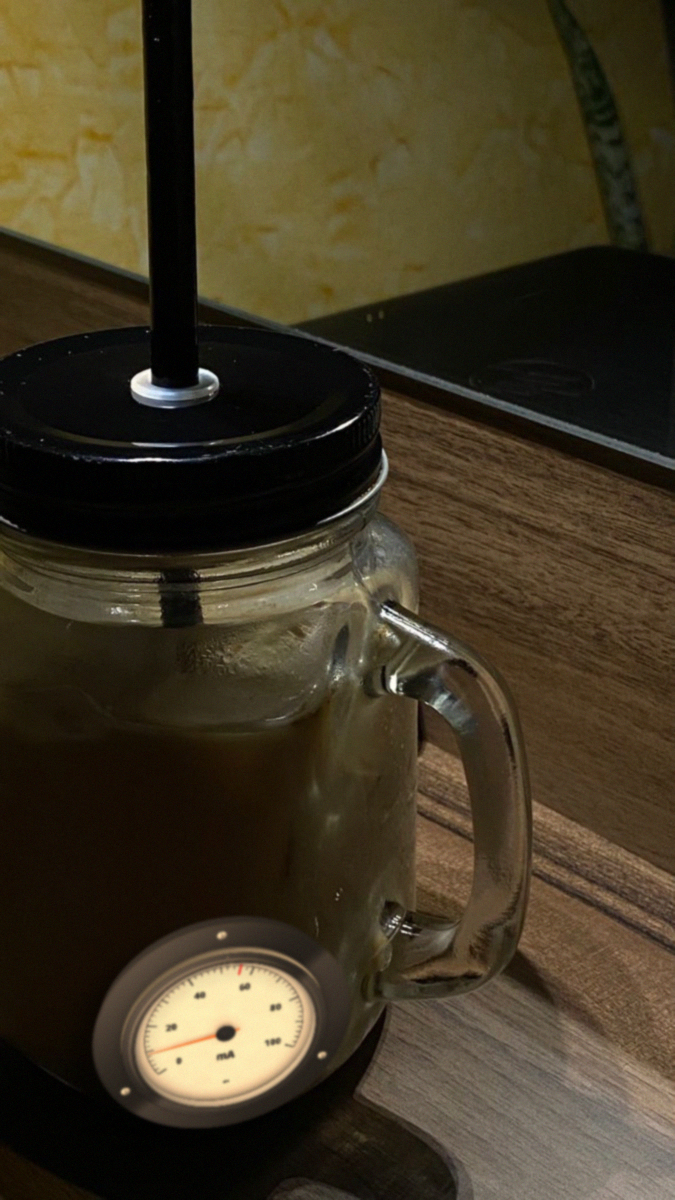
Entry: 10,mA
